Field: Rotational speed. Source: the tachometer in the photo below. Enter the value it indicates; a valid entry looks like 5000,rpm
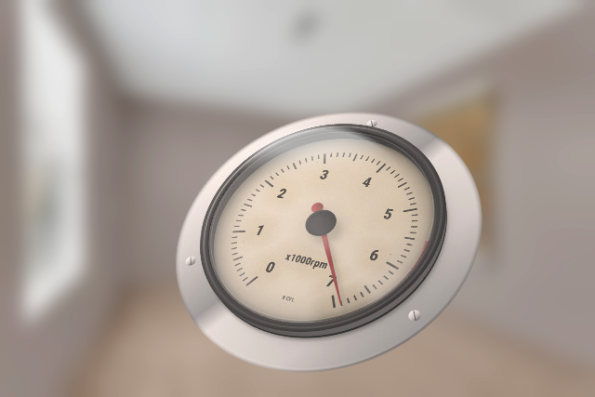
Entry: 6900,rpm
